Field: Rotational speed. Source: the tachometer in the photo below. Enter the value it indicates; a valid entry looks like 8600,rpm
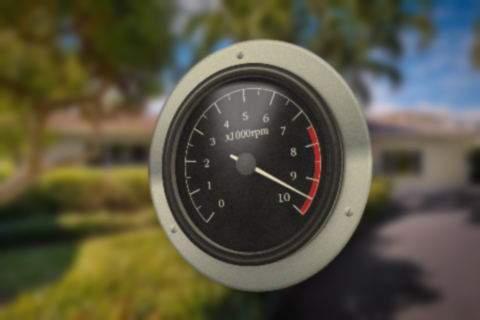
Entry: 9500,rpm
